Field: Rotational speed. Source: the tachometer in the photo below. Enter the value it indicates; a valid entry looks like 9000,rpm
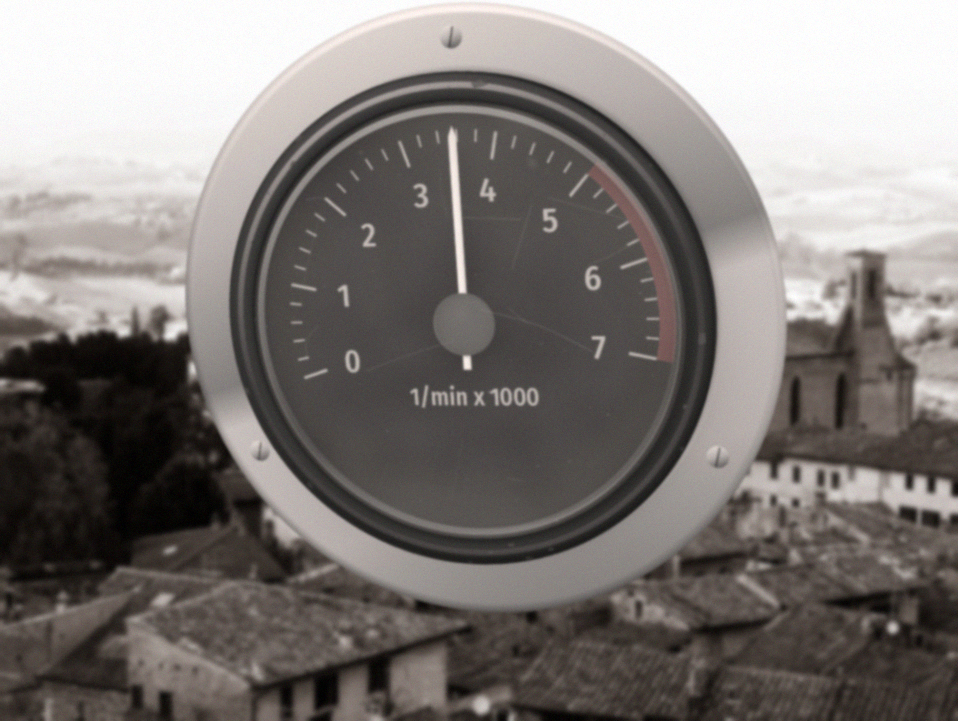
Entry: 3600,rpm
